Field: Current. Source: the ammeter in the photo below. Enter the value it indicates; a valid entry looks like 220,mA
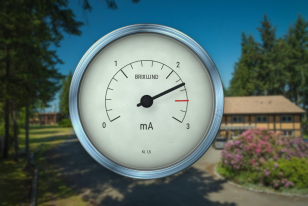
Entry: 2.3,mA
